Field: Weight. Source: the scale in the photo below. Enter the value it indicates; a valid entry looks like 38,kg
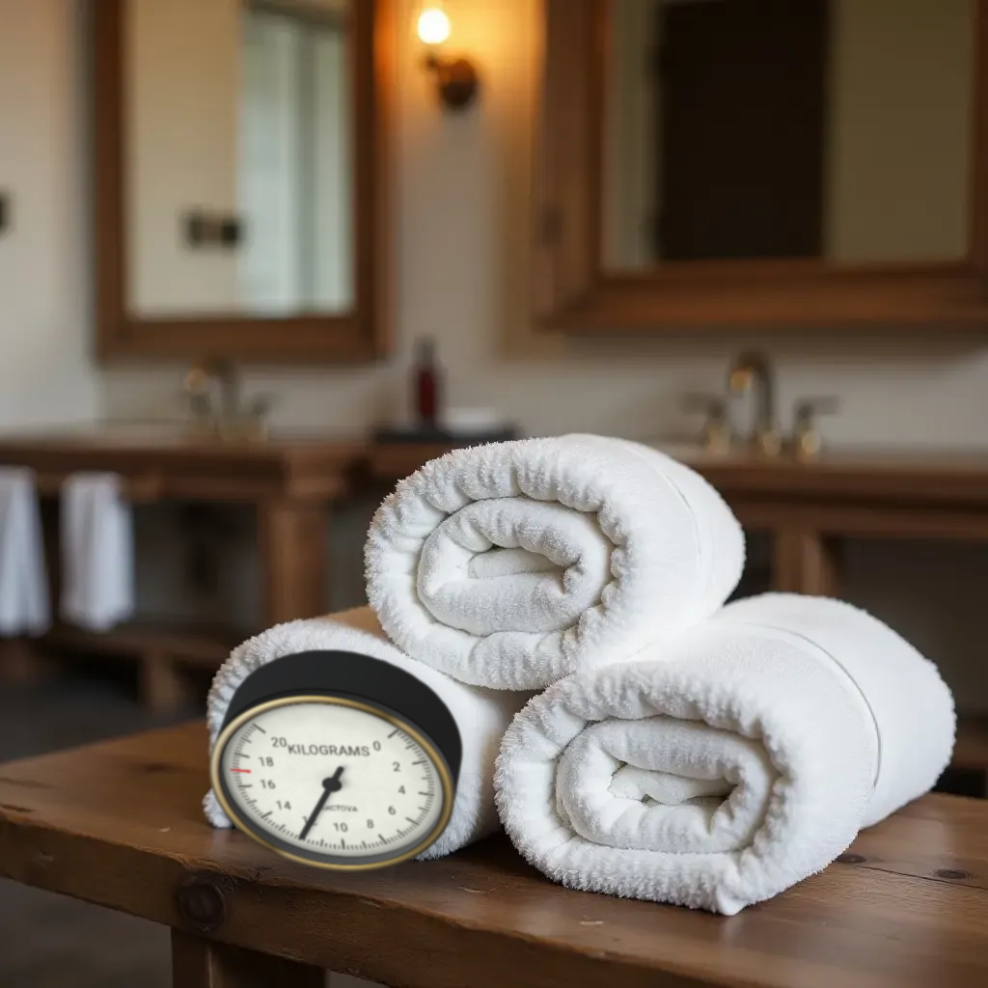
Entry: 12,kg
